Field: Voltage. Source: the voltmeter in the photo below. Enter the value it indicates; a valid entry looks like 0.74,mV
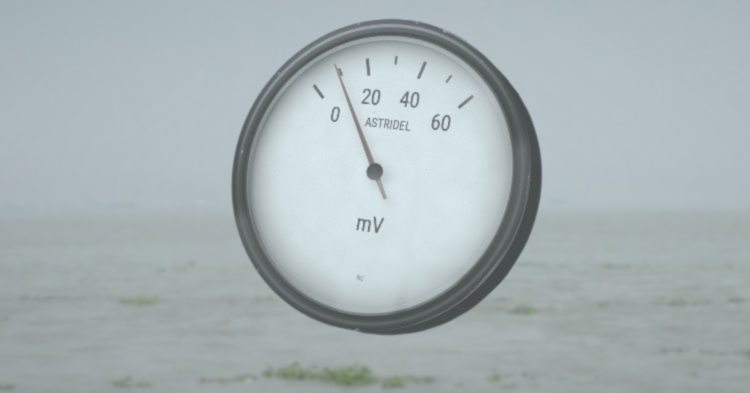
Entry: 10,mV
